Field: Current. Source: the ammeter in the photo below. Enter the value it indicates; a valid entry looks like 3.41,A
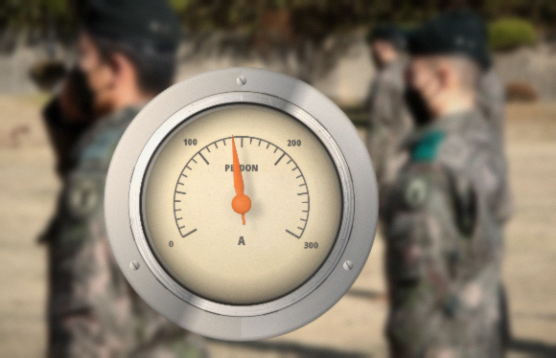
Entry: 140,A
